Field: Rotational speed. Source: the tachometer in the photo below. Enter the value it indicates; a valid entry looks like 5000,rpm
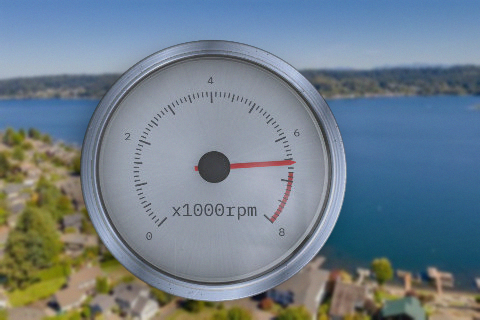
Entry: 6600,rpm
